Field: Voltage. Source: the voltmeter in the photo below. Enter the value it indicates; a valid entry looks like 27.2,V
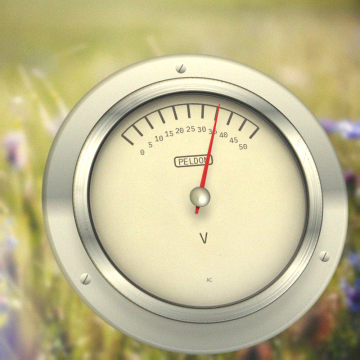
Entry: 35,V
